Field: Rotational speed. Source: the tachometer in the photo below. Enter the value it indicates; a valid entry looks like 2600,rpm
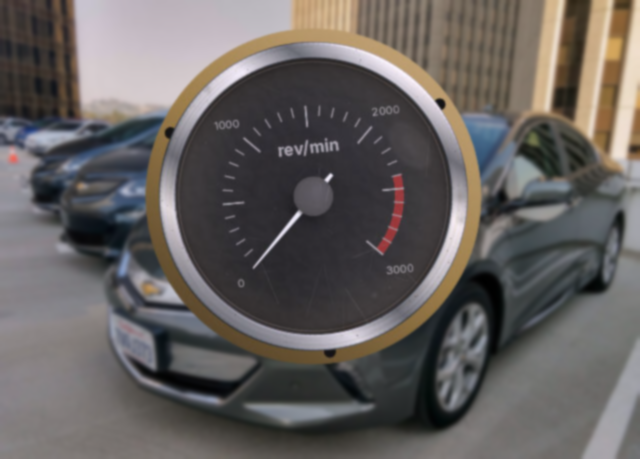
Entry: 0,rpm
